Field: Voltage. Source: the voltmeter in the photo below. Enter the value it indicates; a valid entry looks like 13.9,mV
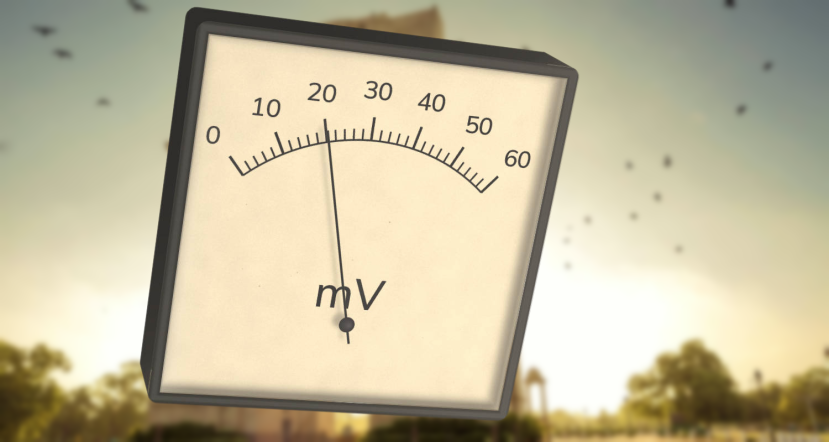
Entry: 20,mV
